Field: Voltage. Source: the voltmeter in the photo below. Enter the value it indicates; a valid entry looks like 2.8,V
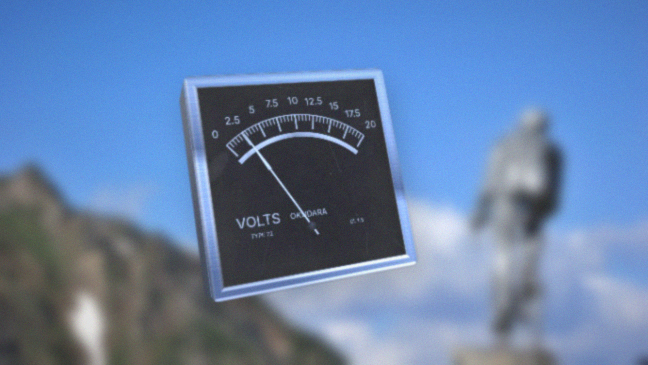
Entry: 2.5,V
